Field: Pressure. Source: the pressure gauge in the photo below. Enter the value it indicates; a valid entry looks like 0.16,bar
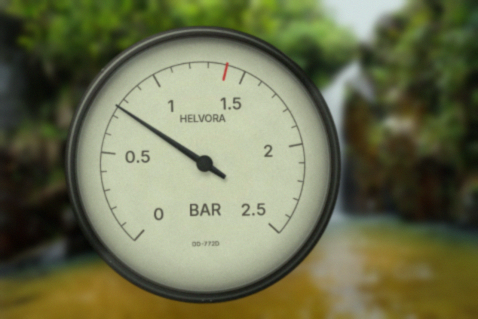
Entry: 0.75,bar
